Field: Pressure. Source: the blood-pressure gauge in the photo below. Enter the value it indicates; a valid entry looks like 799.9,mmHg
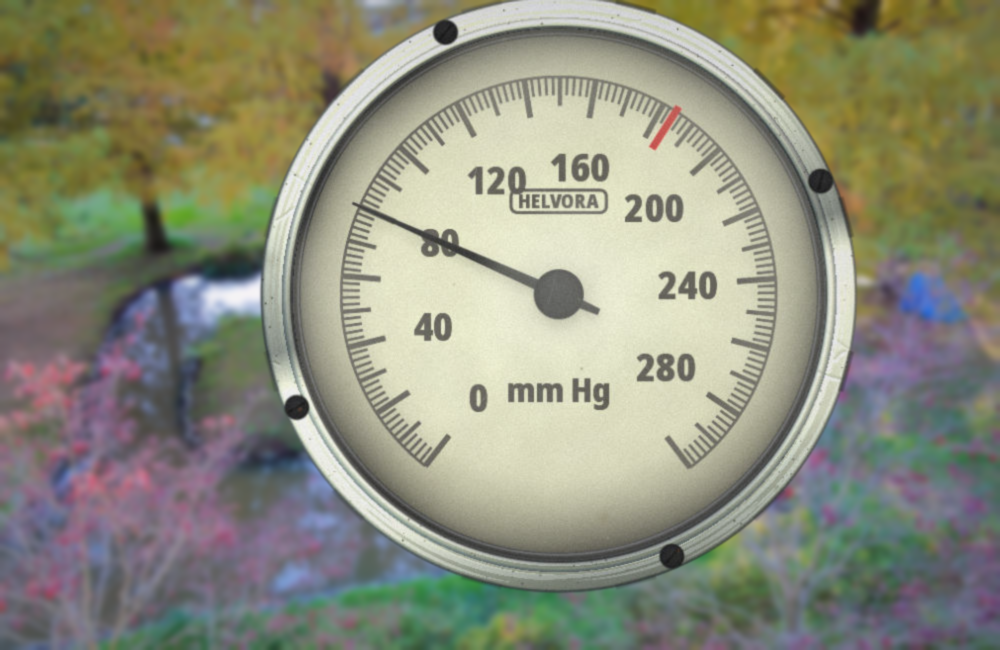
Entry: 80,mmHg
